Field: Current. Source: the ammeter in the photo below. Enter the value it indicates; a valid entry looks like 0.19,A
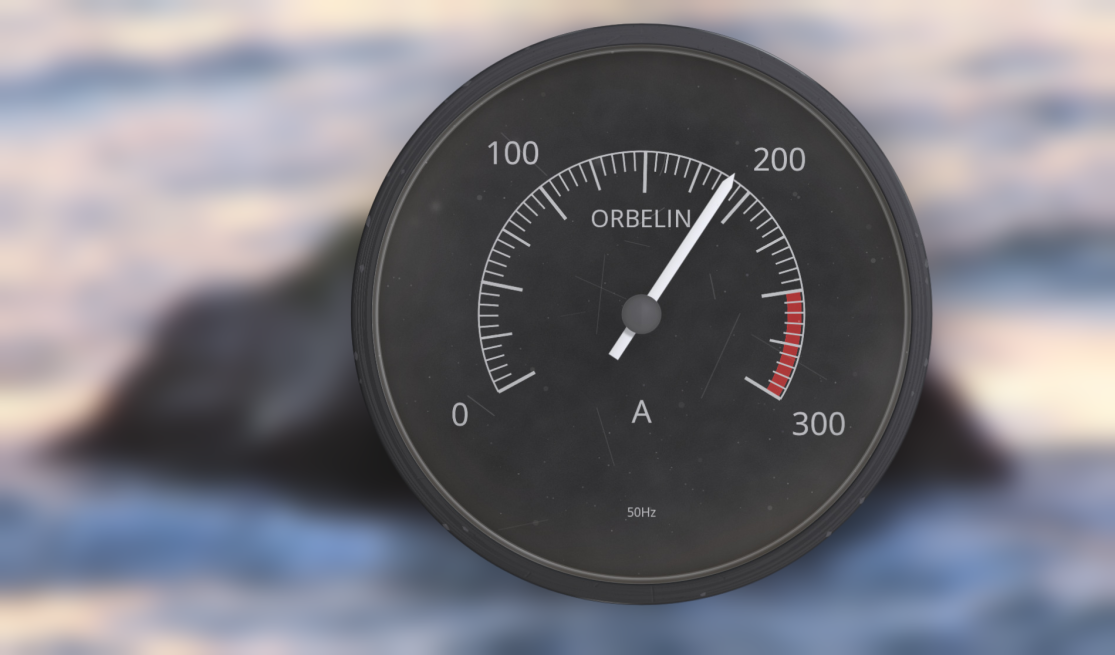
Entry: 190,A
